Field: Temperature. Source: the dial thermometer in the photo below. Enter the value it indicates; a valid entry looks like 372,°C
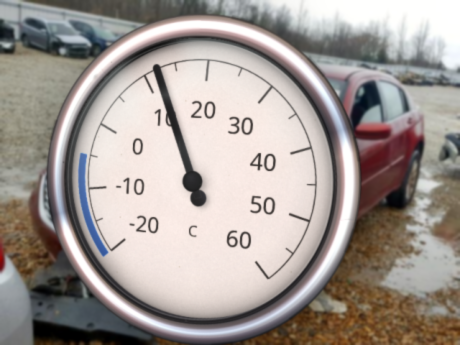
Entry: 12.5,°C
